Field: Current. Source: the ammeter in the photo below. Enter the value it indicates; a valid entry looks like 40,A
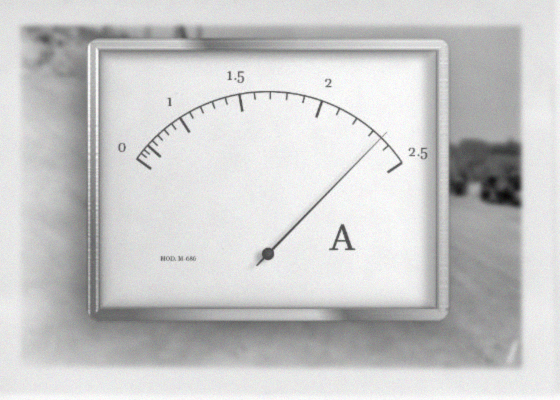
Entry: 2.35,A
